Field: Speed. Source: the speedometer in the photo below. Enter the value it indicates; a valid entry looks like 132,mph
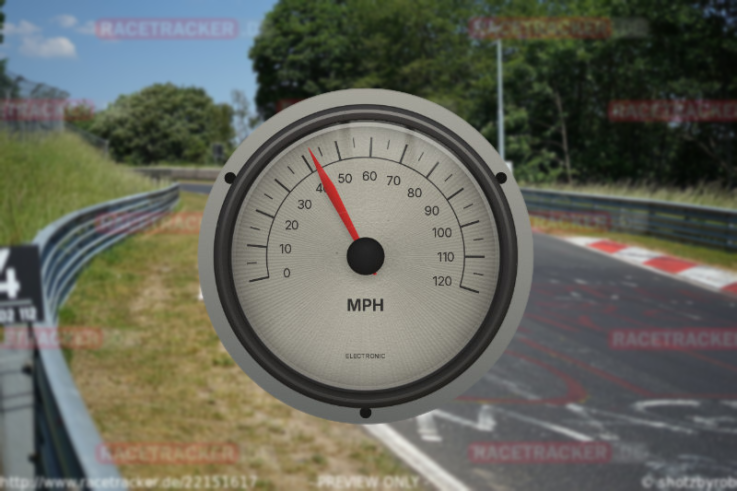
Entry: 42.5,mph
